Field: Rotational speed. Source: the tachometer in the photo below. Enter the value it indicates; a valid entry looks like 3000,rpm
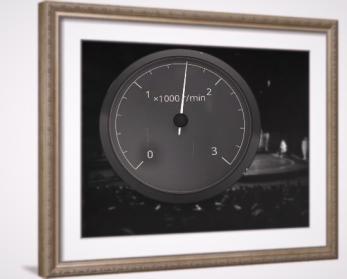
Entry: 1600,rpm
